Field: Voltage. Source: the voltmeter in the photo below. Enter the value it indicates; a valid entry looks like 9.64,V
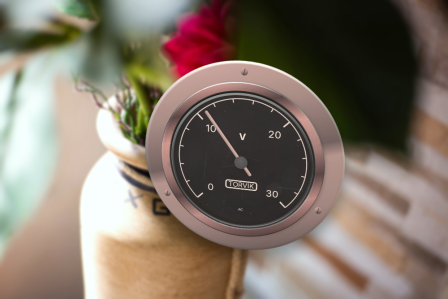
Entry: 11,V
